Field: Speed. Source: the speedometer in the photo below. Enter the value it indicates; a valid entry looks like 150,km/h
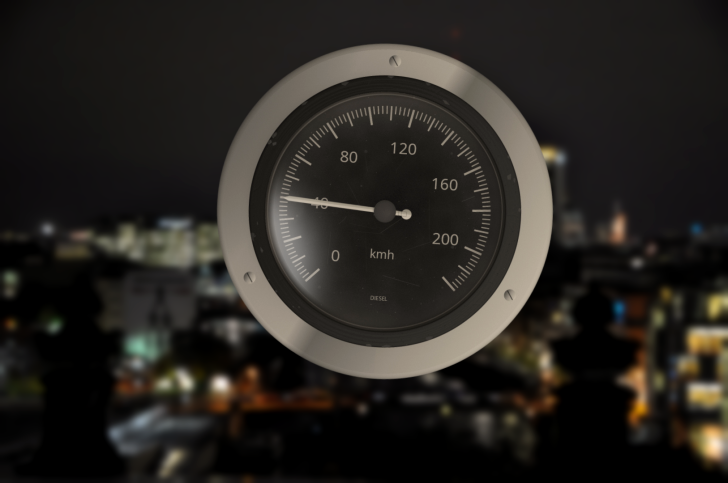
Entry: 40,km/h
